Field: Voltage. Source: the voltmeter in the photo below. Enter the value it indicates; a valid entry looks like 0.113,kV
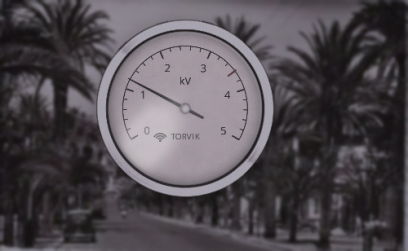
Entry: 1.2,kV
